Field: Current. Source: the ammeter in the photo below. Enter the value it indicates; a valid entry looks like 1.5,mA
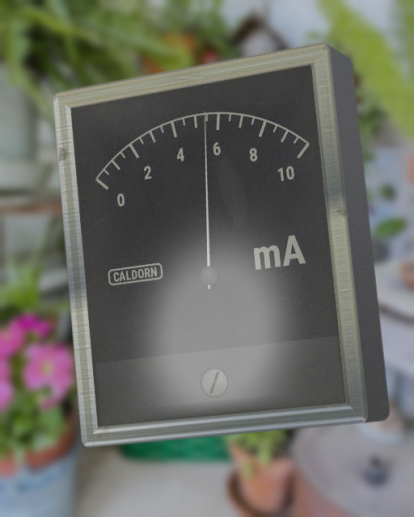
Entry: 5.5,mA
